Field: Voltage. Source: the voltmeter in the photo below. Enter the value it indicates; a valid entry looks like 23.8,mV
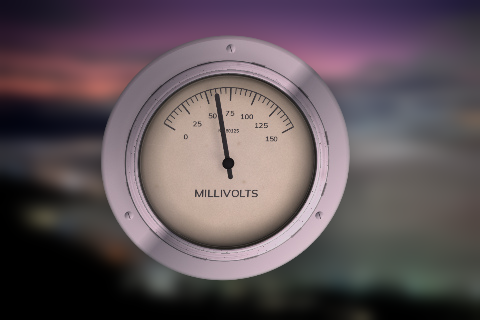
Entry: 60,mV
